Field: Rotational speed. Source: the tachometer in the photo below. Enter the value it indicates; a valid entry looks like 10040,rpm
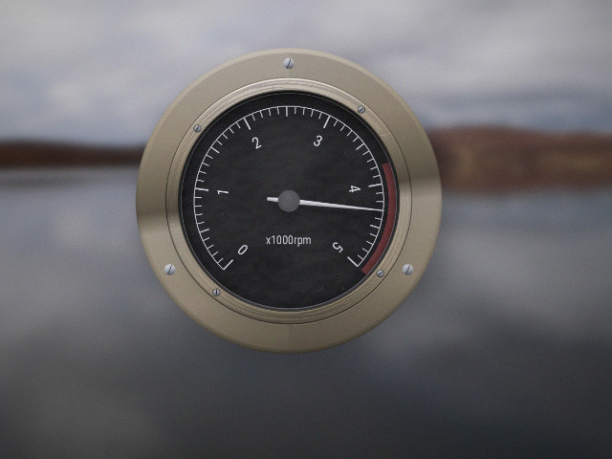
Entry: 4300,rpm
